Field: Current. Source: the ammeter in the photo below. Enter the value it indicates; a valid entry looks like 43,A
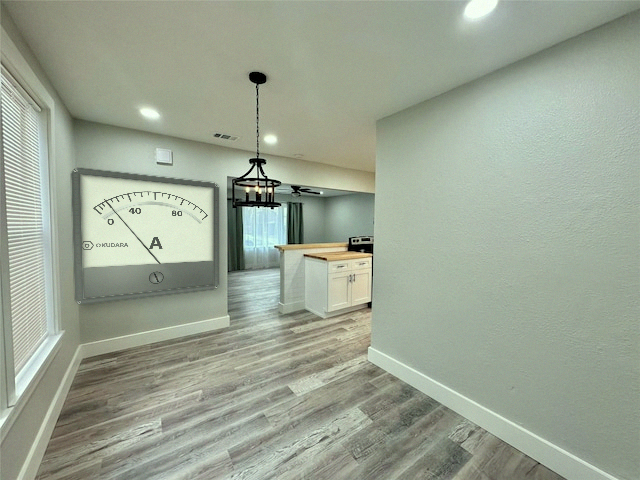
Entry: 20,A
